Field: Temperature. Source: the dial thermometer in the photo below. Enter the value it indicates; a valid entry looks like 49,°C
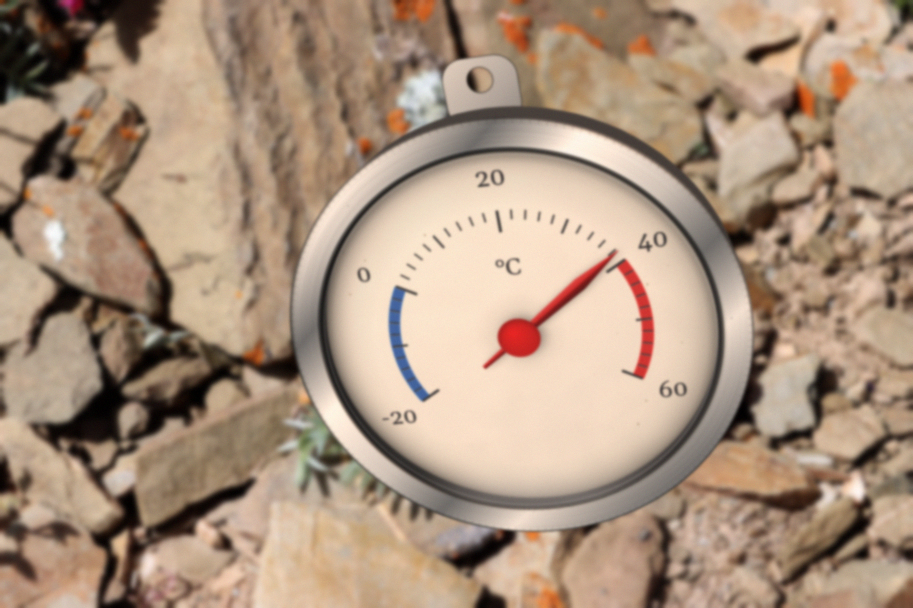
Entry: 38,°C
